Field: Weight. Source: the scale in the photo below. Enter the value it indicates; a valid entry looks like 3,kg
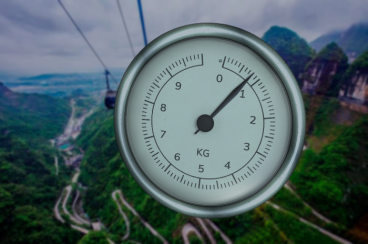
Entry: 0.8,kg
